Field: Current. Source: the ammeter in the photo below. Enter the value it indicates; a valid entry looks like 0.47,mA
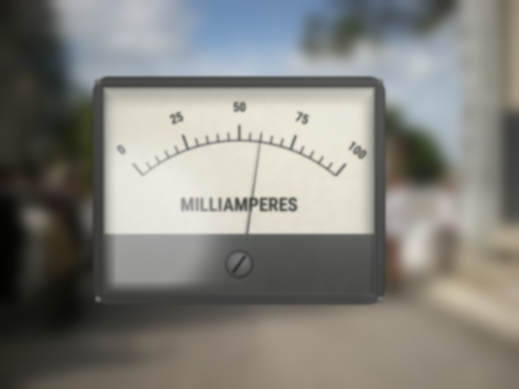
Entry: 60,mA
